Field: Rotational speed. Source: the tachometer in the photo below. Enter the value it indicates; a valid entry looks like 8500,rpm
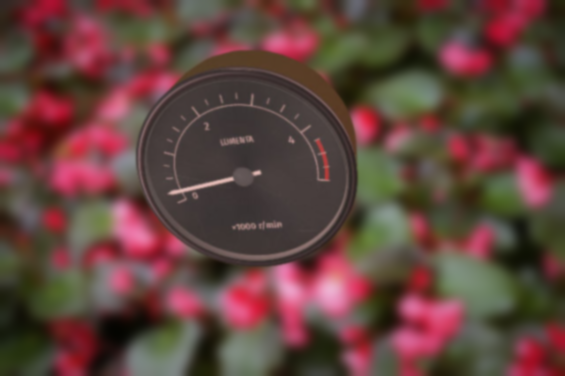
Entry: 250,rpm
